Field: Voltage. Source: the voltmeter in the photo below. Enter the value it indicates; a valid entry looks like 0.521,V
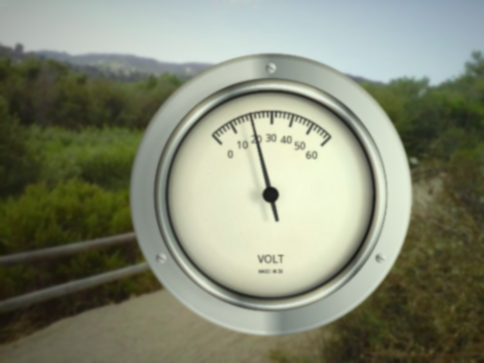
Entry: 20,V
